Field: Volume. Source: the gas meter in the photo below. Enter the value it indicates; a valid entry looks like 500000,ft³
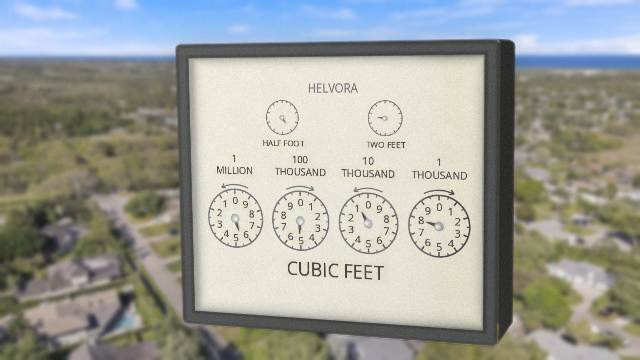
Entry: 550800,ft³
